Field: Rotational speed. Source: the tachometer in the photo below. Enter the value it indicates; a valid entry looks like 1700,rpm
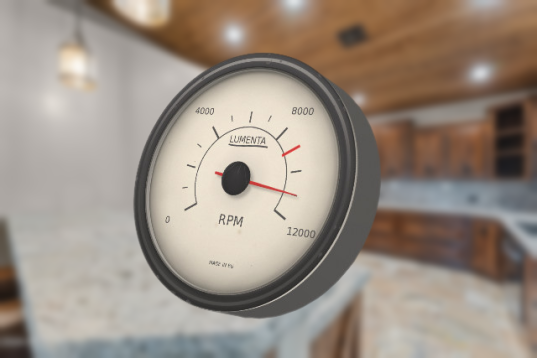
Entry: 11000,rpm
